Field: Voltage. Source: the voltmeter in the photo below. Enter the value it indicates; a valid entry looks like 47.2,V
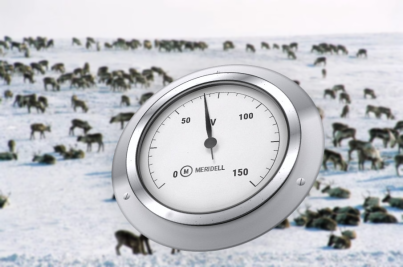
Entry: 67.5,V
